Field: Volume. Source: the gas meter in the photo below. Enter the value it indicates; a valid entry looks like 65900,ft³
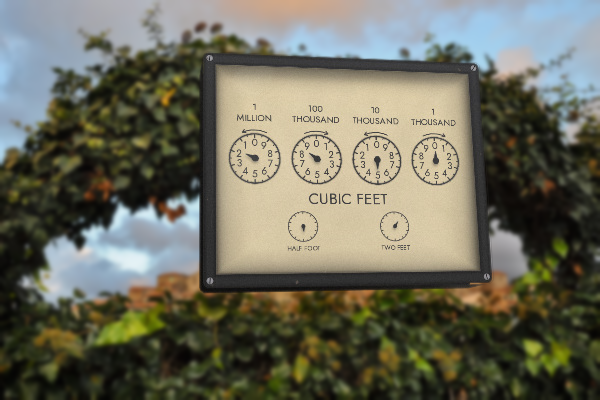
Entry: 185000,ft³
